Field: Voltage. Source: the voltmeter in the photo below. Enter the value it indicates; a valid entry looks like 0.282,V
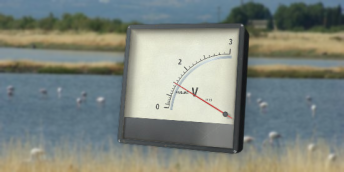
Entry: 1.5,V
